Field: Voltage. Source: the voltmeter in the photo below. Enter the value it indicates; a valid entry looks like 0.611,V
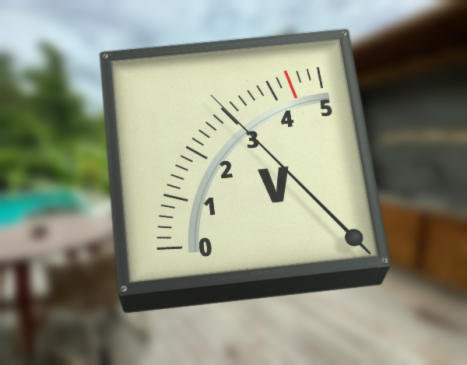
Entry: 3,V
